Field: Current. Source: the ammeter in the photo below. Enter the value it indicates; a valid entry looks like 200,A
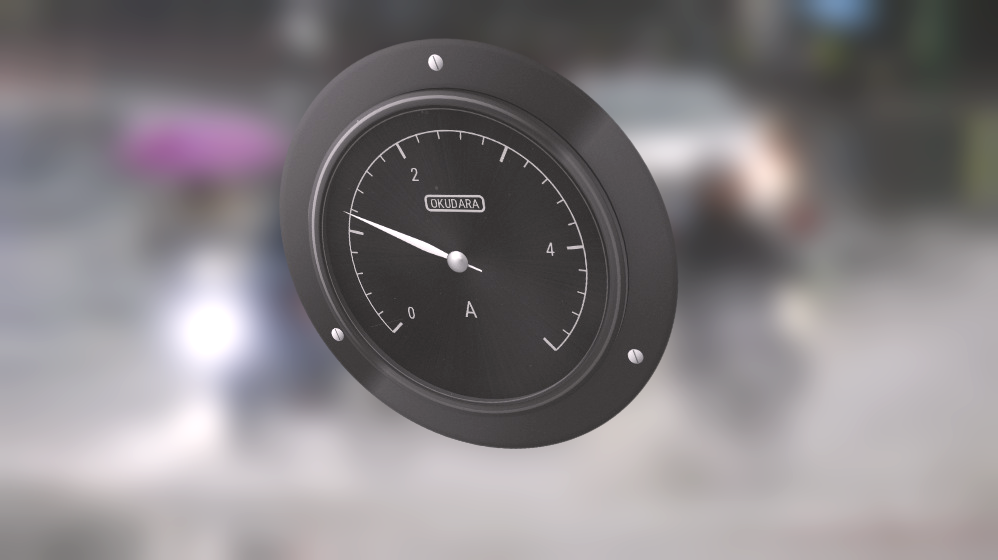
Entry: 1.2,A
